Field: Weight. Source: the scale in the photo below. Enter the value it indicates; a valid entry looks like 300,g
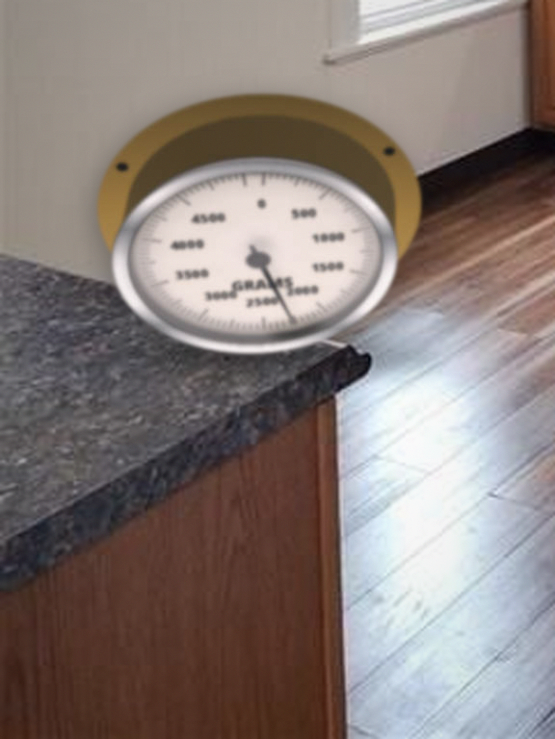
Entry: 2250,g
